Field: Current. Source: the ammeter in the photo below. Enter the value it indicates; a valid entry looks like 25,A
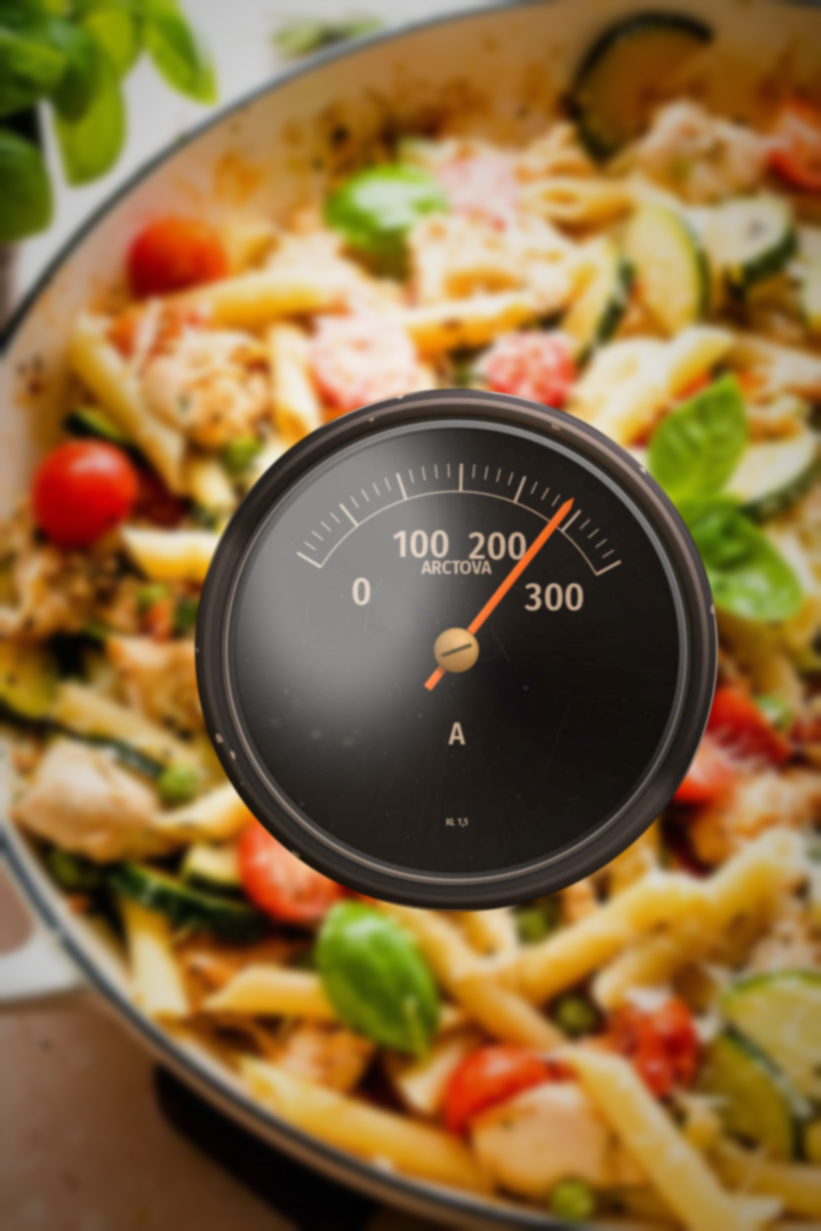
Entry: 240,A
